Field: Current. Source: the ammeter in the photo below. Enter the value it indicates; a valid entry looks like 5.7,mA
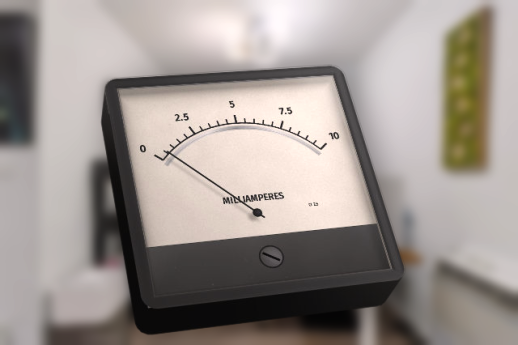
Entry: 0.5,mA
